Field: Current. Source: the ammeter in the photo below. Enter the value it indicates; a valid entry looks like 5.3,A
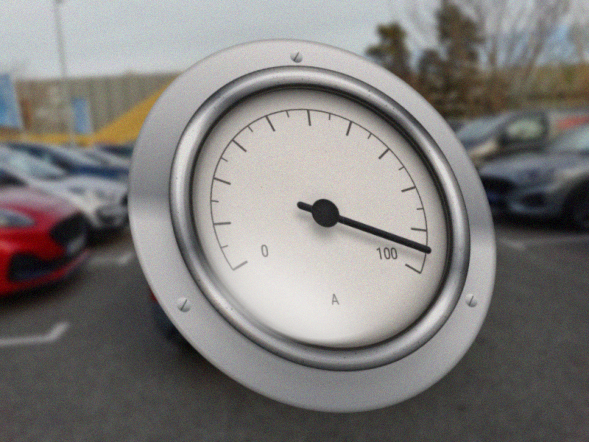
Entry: 95,A
